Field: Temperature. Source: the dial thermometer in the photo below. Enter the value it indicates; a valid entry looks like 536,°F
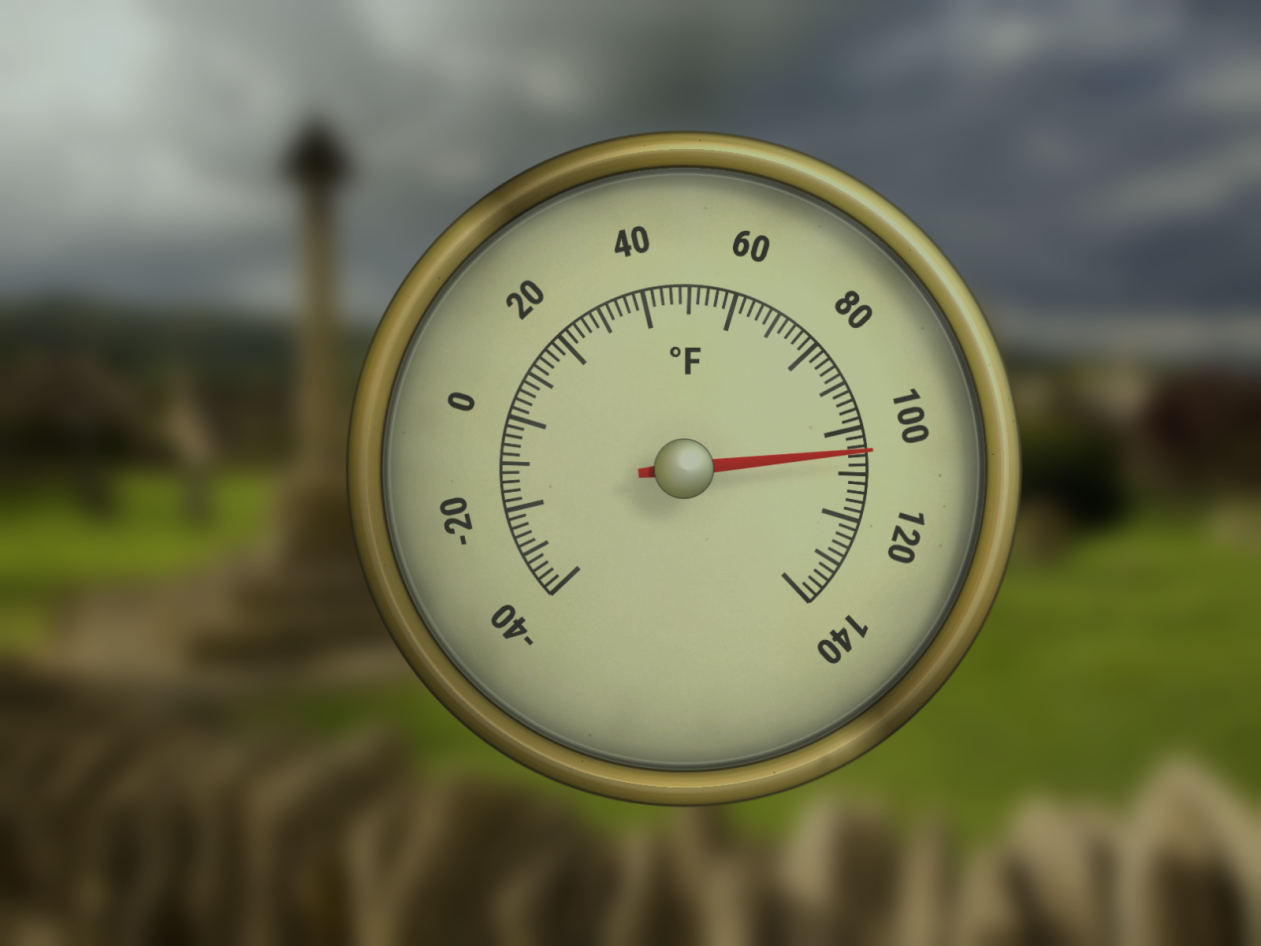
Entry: 105,°F
